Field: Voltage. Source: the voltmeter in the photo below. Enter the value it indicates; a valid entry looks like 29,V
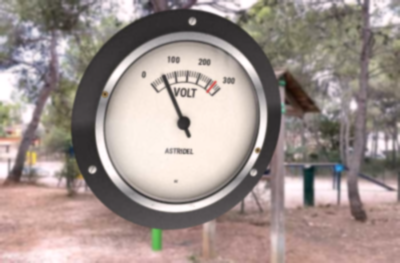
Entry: 50,V
